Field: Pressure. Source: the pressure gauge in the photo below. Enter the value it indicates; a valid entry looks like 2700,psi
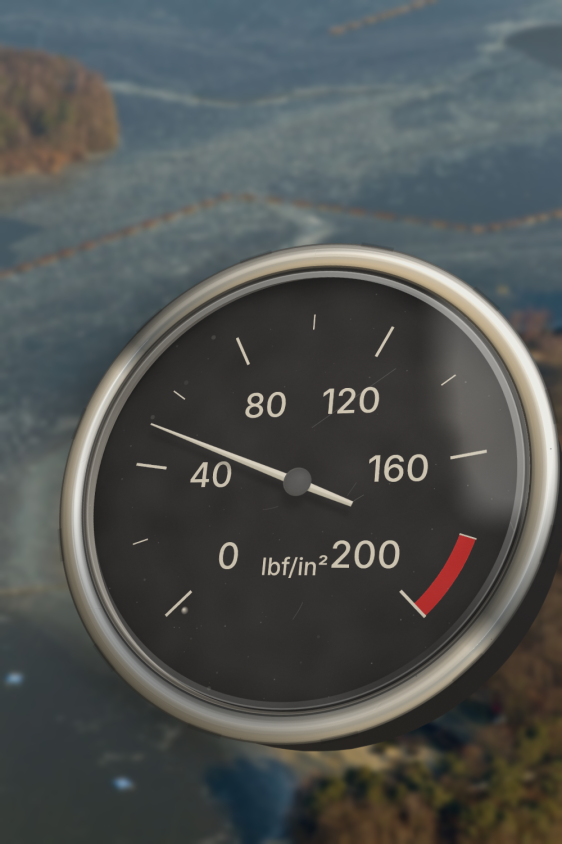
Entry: 50,psi
